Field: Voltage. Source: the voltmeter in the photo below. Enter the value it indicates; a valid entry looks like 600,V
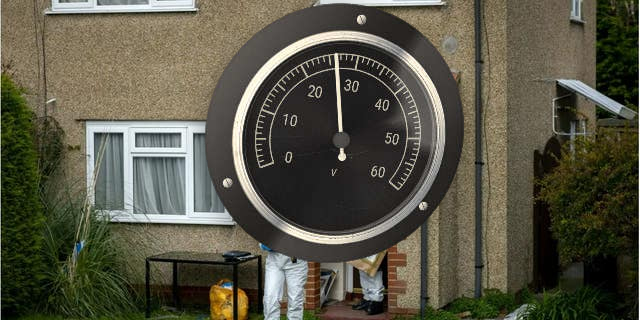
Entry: 26,V
